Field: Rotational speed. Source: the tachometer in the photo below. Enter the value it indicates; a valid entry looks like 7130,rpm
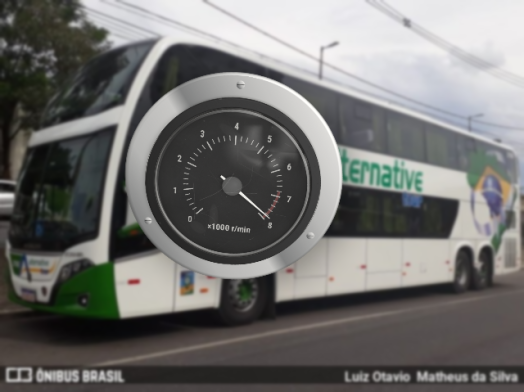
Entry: 7800,rpm
